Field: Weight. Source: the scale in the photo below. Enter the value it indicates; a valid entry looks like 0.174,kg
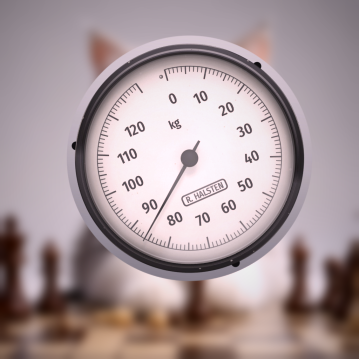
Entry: 86,kg
